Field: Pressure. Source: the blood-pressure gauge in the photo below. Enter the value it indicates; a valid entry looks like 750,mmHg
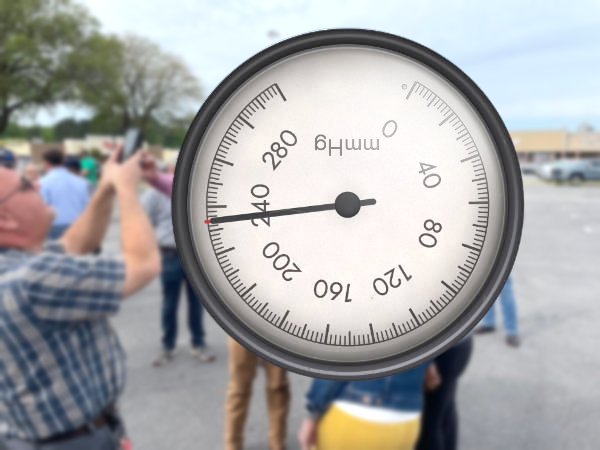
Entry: 234,mmHg
